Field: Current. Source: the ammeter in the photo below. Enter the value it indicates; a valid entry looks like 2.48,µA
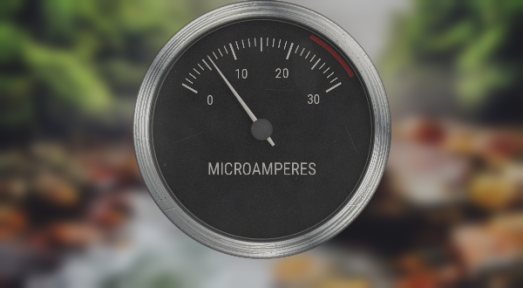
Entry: 6,µA
